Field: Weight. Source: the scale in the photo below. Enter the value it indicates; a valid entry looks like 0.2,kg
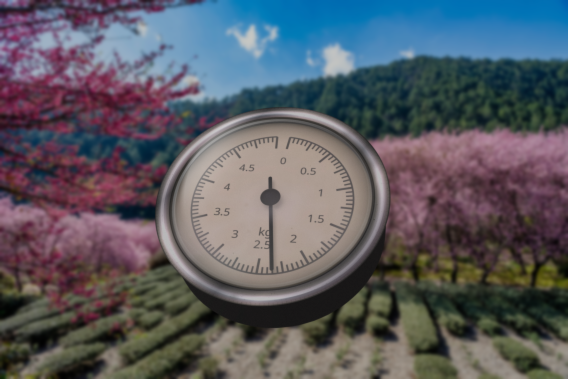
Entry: 2.35,kg
